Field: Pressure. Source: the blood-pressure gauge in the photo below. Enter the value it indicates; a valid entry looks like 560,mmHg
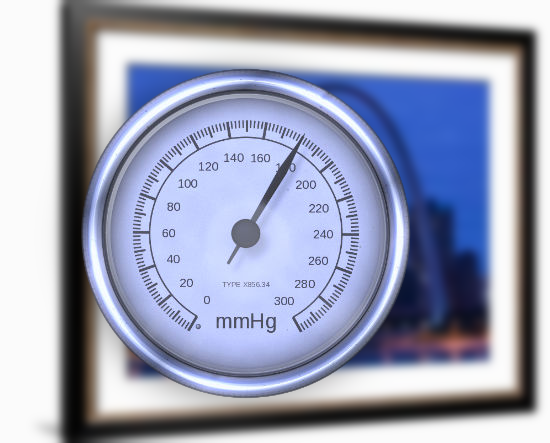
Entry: 180,mmHg
